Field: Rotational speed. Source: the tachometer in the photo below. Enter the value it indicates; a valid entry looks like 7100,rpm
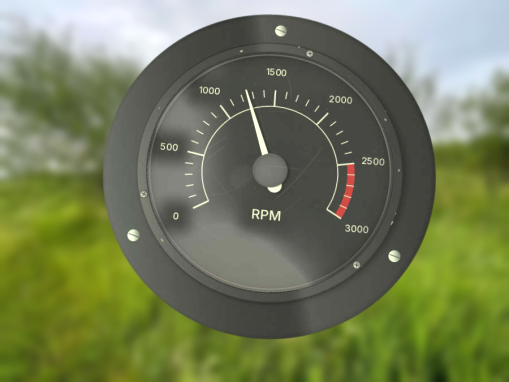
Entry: 1250,rpm
